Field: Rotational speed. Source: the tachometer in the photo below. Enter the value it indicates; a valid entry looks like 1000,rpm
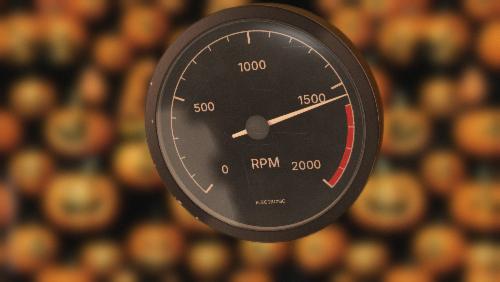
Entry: 1550,rpm
